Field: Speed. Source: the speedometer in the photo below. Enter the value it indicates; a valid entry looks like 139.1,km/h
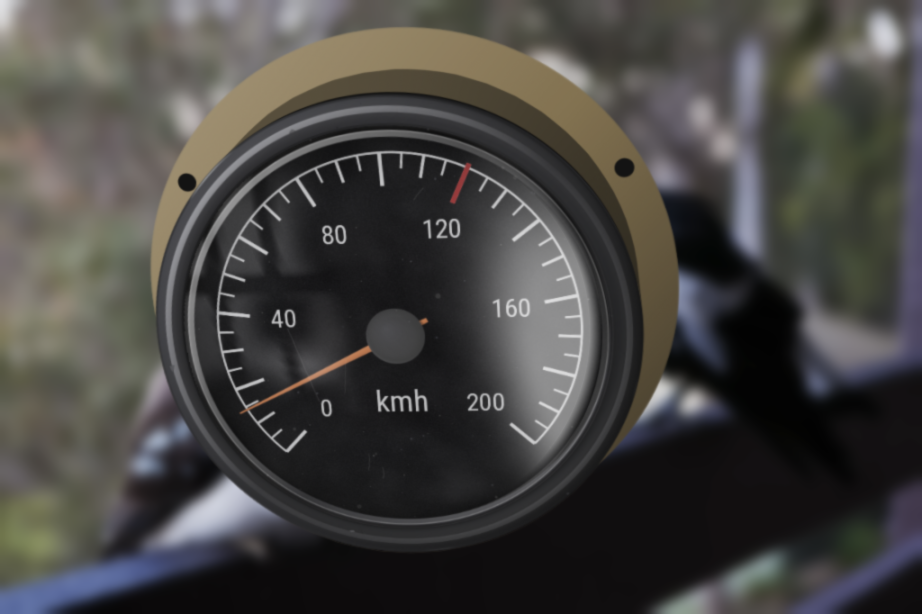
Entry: 15,km/h
